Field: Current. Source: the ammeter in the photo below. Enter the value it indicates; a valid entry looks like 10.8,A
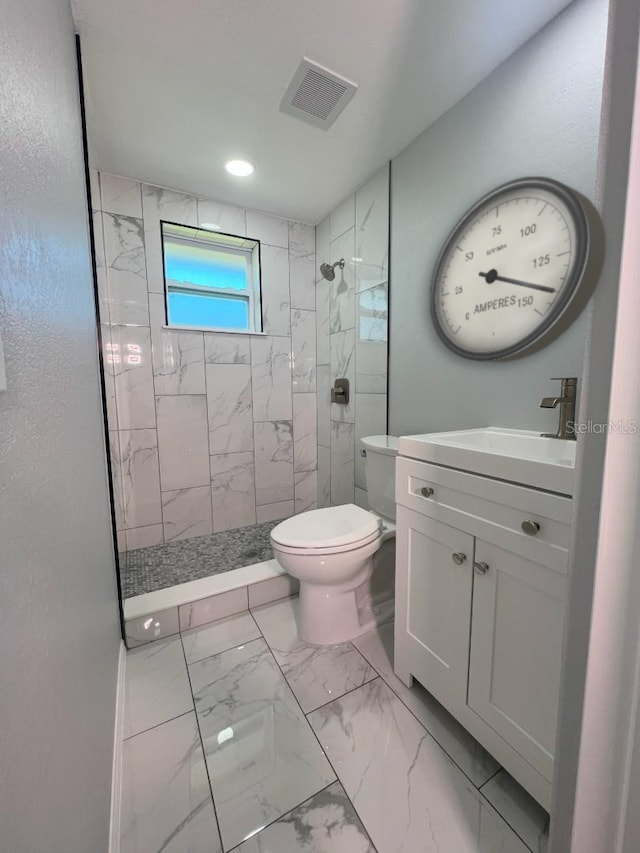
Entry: 140,A
